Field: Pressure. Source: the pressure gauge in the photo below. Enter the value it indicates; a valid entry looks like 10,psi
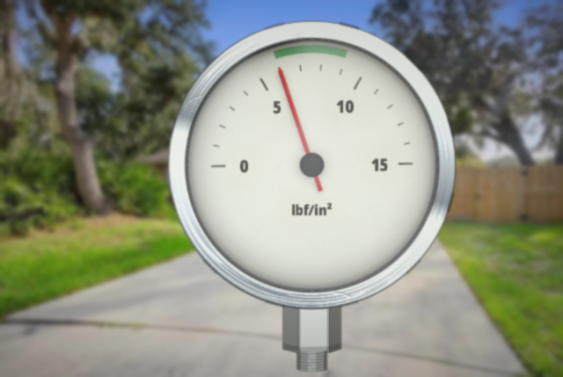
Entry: 6,psi
